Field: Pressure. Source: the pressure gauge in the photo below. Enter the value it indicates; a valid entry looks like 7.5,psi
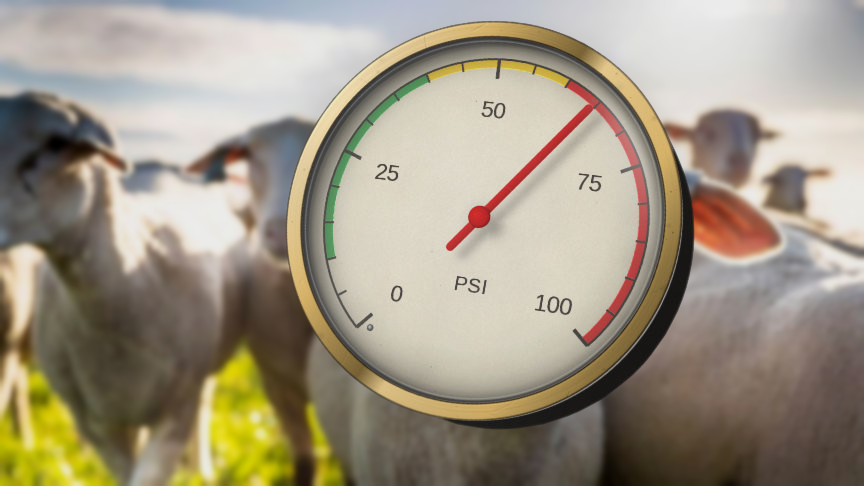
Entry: 65,psi
